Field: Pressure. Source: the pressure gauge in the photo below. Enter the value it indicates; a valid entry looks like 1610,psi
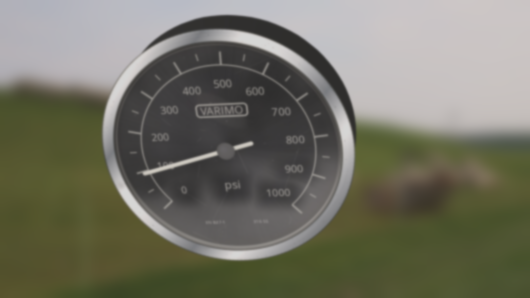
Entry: 100,psi
